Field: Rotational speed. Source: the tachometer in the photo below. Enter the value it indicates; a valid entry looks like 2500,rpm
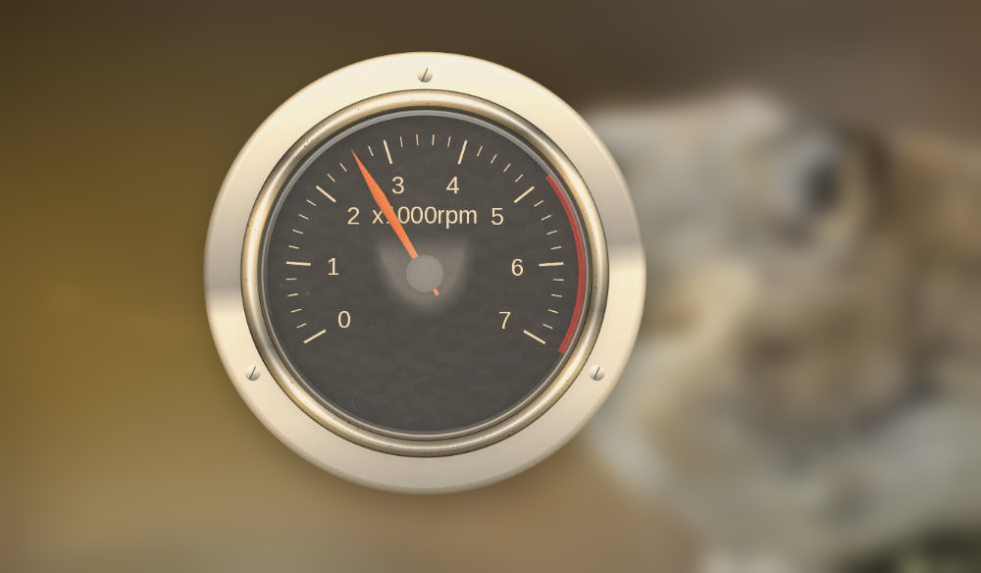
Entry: 2600,rpm
